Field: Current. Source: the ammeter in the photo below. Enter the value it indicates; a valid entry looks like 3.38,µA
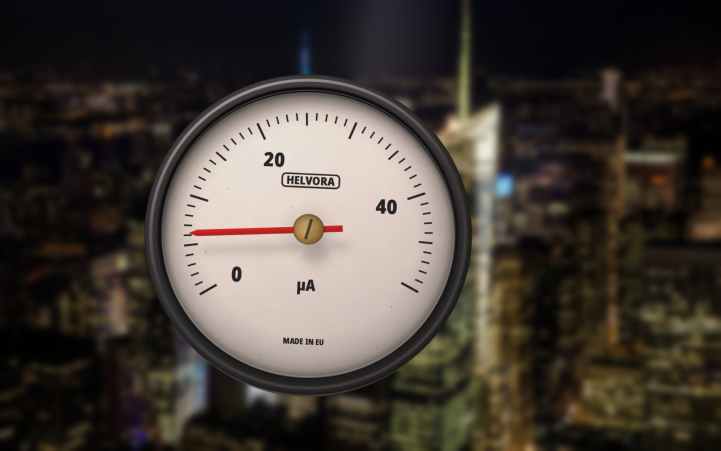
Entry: 6,µA
